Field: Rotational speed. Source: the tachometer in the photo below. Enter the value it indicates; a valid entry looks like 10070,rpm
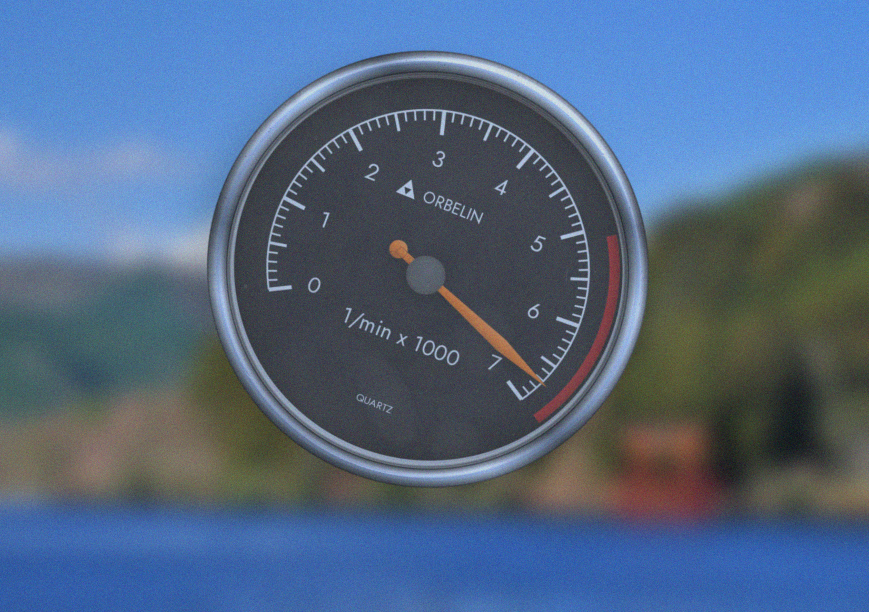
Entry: 6700,rpm
